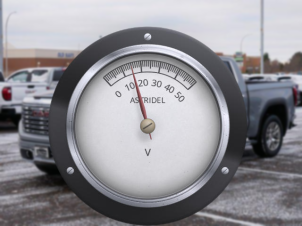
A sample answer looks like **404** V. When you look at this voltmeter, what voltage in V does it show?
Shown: **15** V
